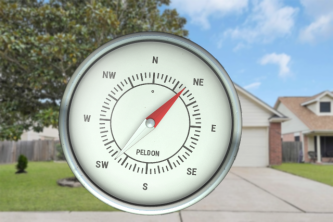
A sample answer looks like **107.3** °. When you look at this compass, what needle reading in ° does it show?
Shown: **40** °
